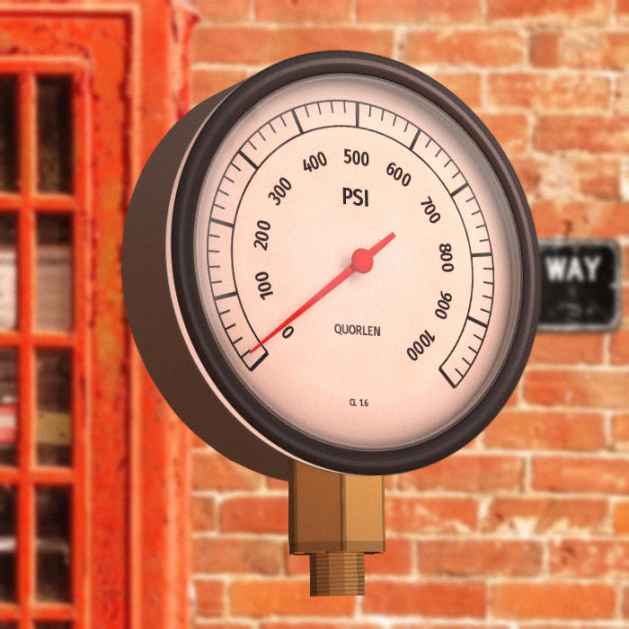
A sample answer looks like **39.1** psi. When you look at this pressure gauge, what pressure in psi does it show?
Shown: **20** psi
